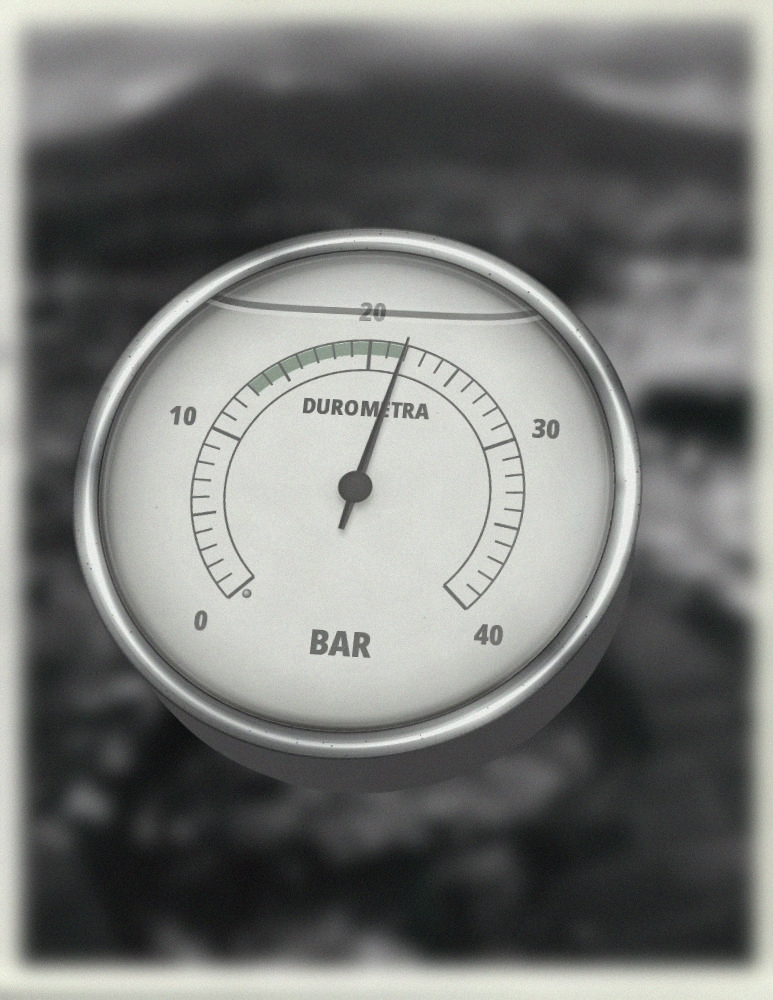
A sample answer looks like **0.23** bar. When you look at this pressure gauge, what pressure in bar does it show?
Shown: **22** bar
